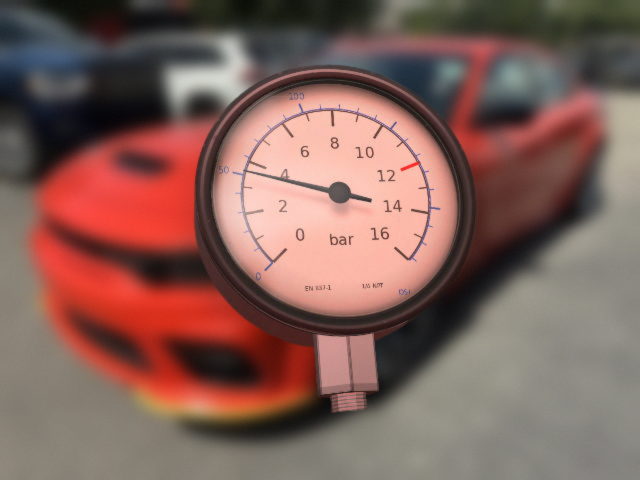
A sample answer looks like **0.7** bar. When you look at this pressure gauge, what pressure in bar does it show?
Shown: **3.5** bar
